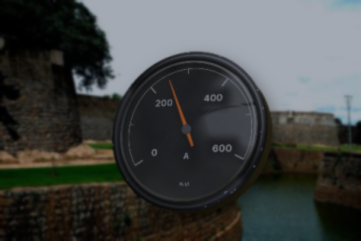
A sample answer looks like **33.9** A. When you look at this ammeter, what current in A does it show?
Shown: **250** A
